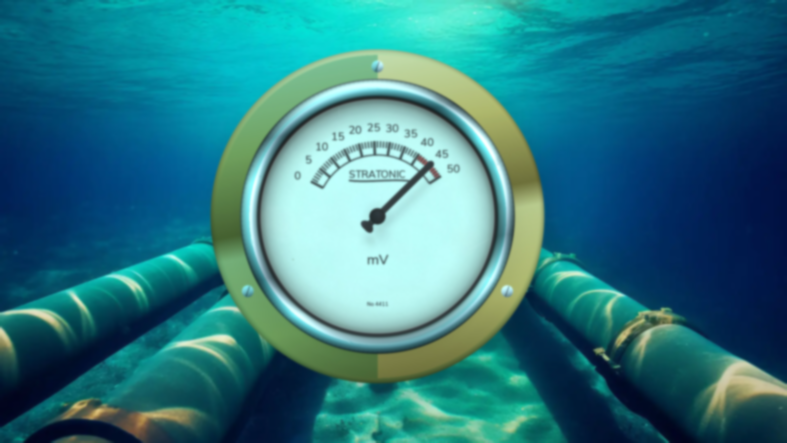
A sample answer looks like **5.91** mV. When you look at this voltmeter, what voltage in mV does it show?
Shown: **45** mV
